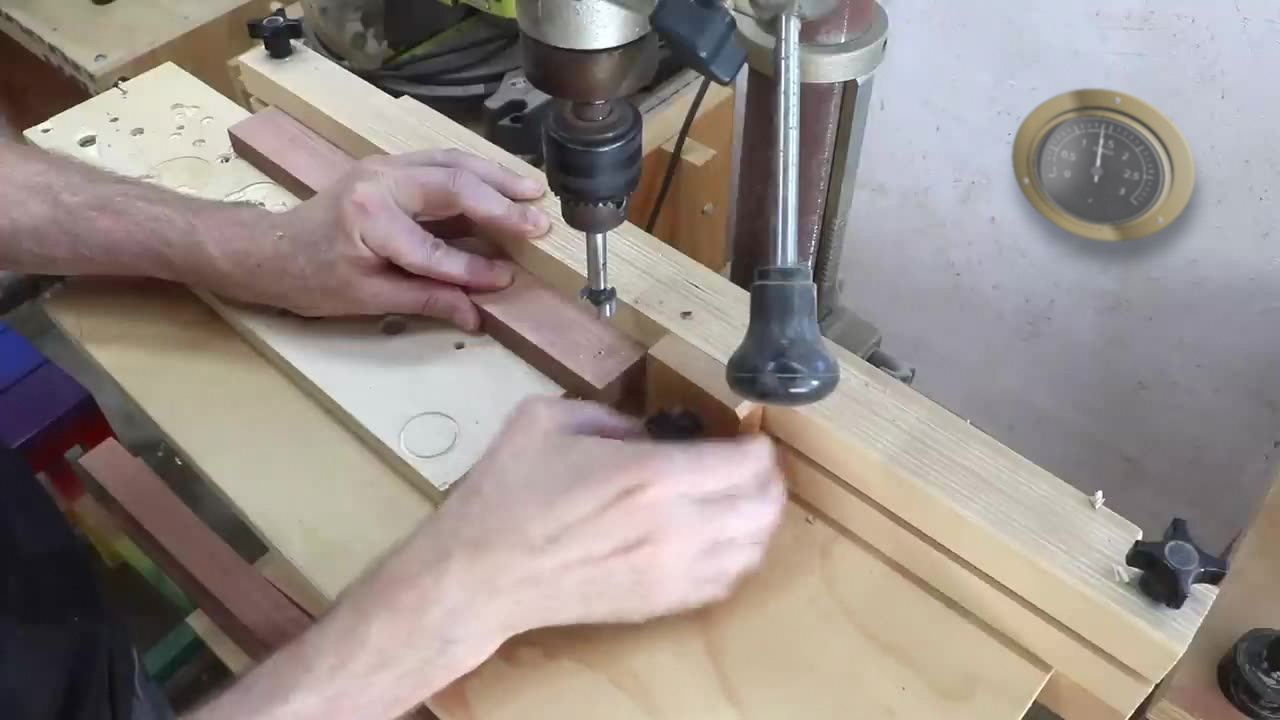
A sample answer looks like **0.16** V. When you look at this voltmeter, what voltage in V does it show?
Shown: **1.4** V
